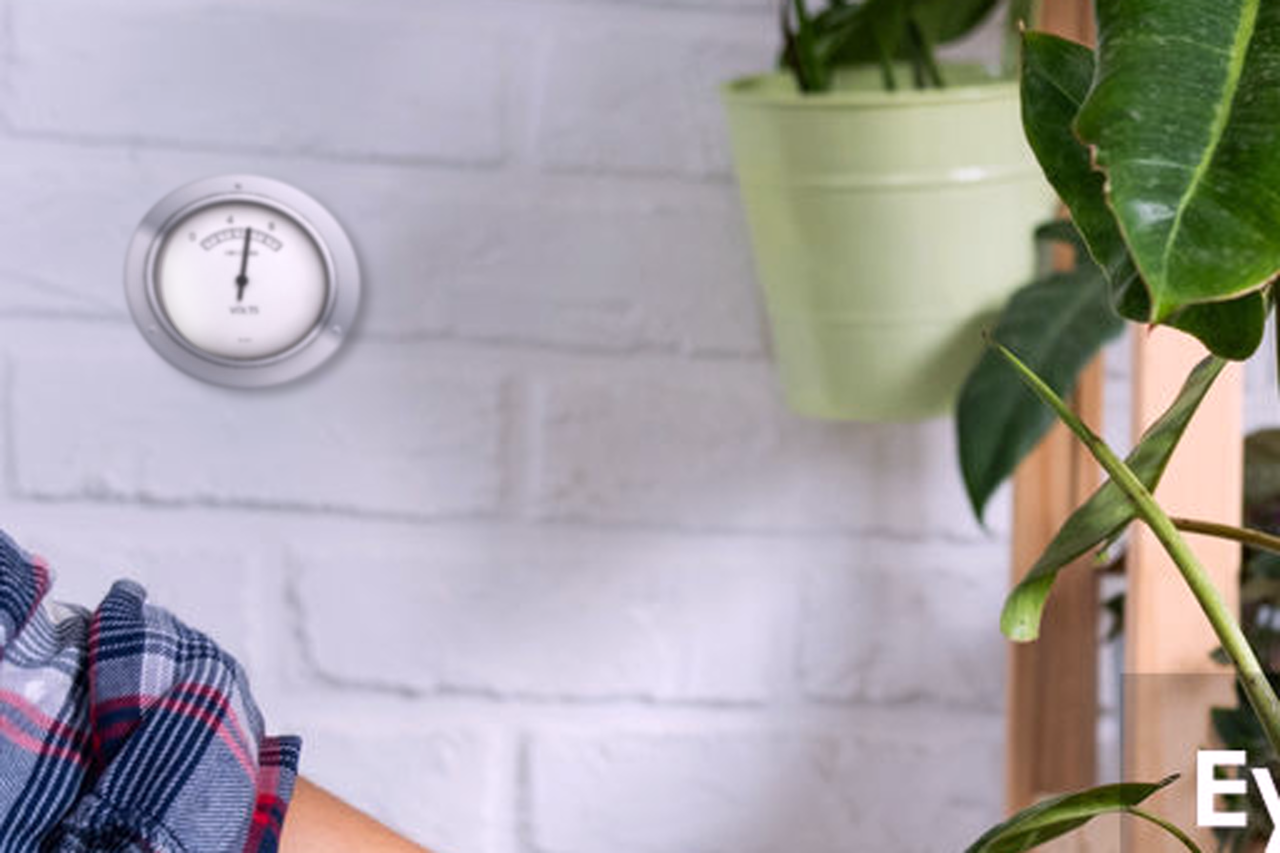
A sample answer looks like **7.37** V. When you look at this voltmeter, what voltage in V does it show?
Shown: **6** V
